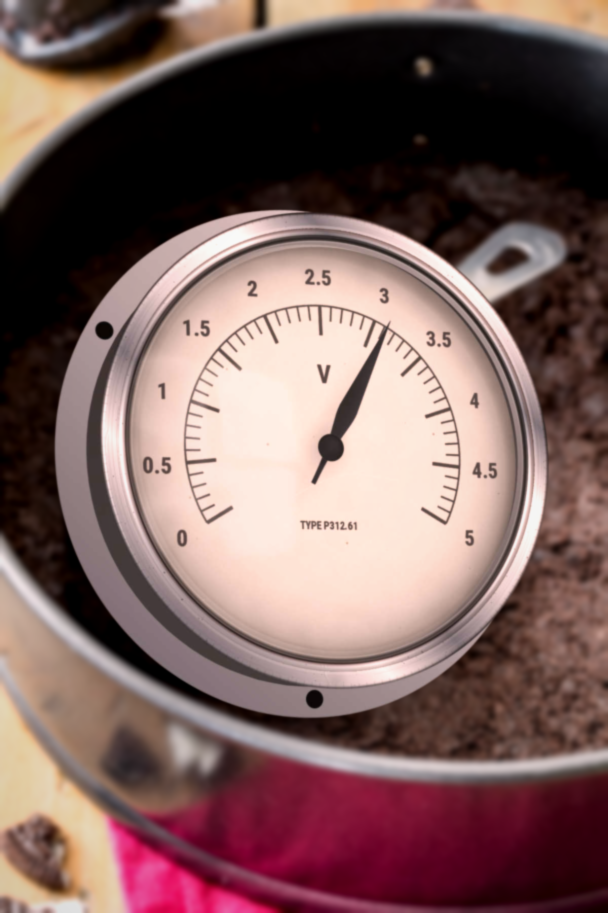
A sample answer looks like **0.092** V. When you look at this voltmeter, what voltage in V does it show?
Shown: **3.1** V
